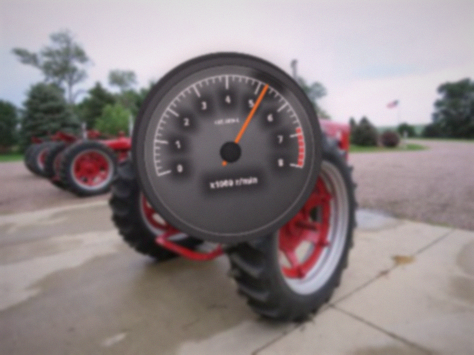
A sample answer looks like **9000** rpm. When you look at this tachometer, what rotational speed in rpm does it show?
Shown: **5200** rpm
